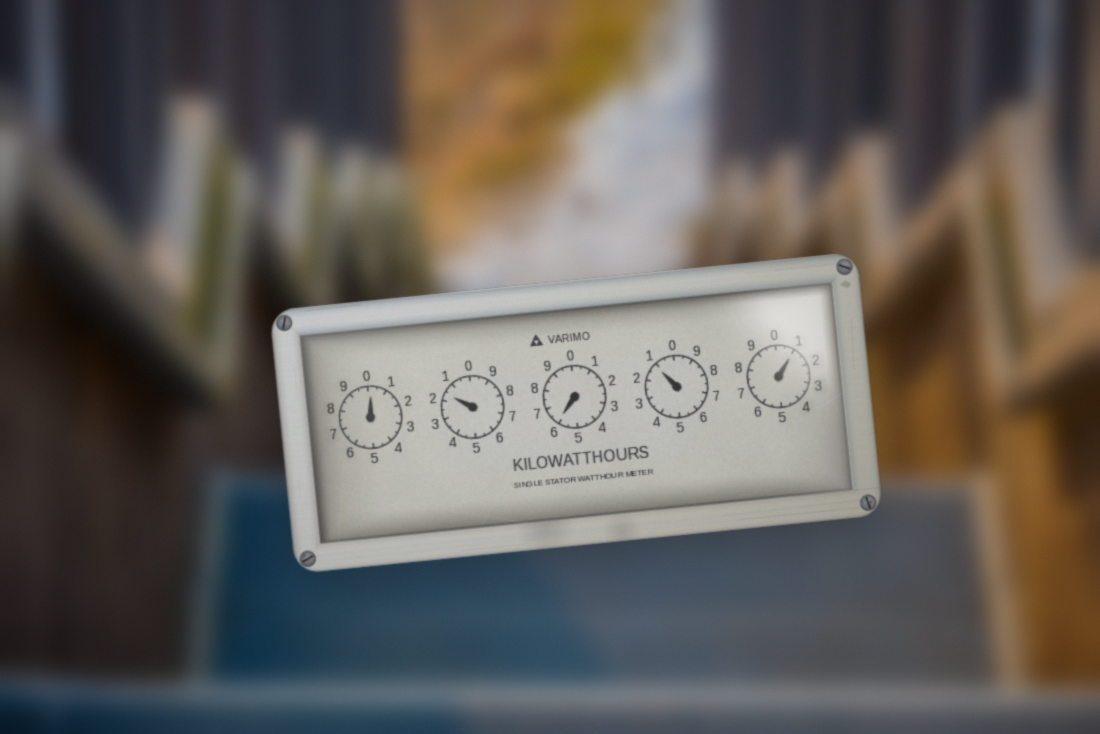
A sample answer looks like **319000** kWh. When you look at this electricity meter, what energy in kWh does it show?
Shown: **1611** kWh
